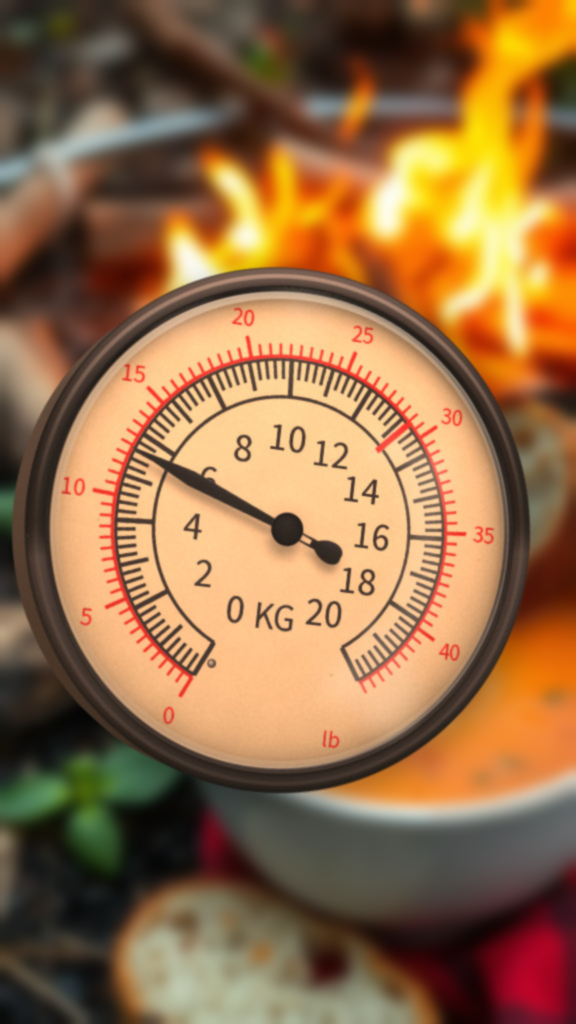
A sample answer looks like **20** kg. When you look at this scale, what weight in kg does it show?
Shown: **5.6** kg
